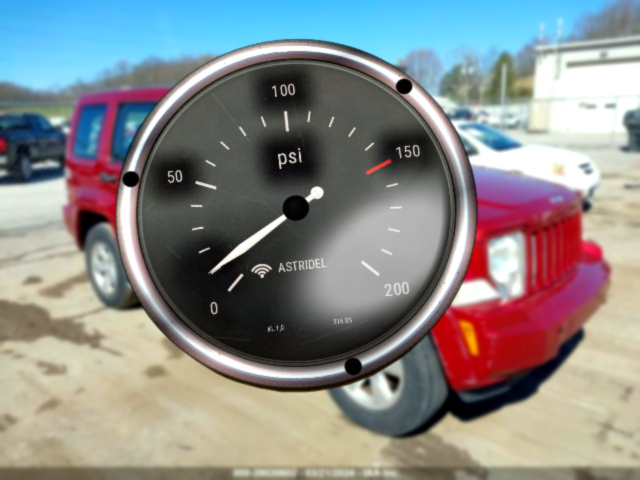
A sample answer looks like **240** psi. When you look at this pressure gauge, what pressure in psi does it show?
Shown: **10** psi
